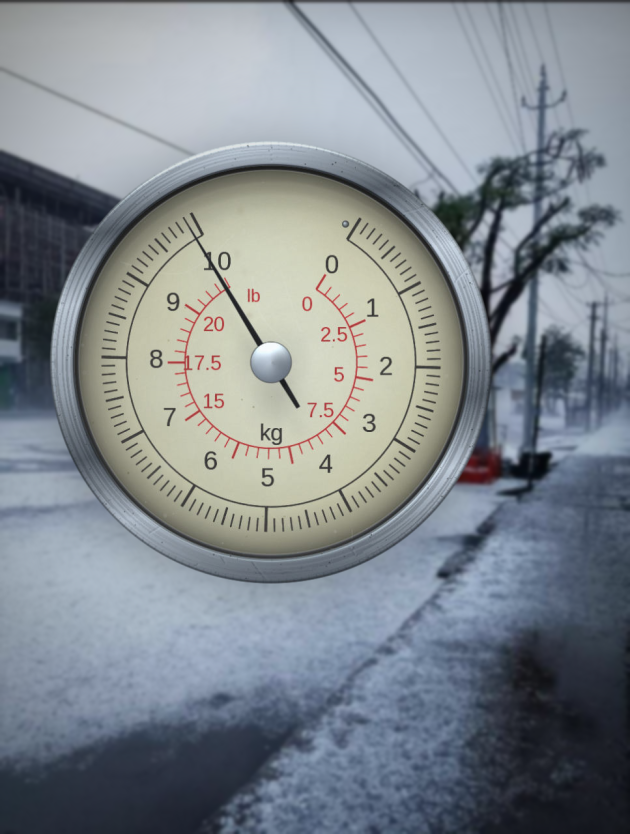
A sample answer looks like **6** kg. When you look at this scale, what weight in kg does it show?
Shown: **9.9** kg
